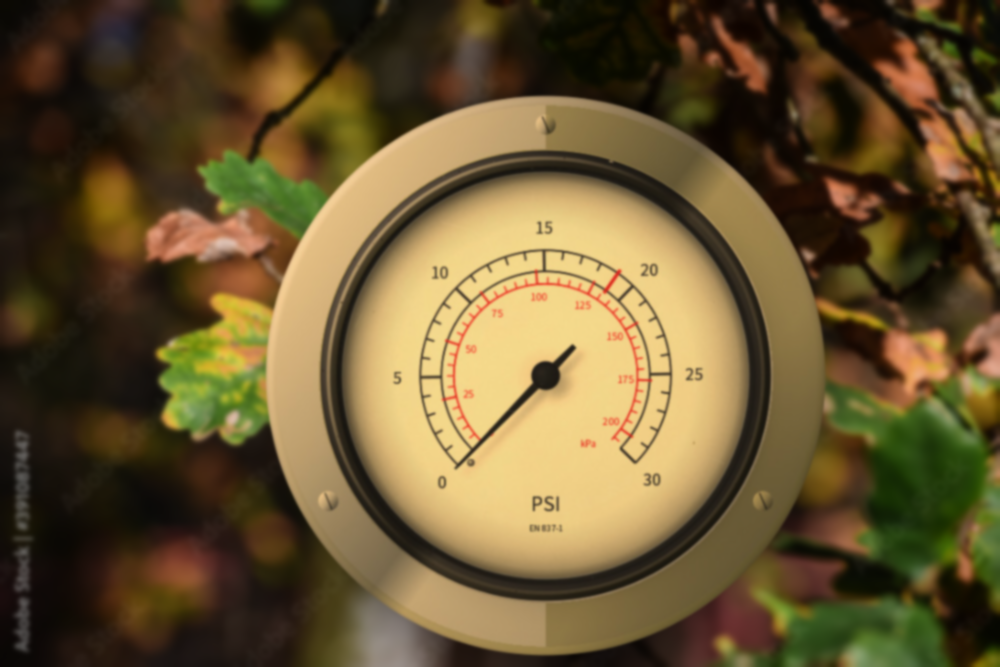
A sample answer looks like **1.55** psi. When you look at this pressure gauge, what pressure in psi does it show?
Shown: **0** psi
